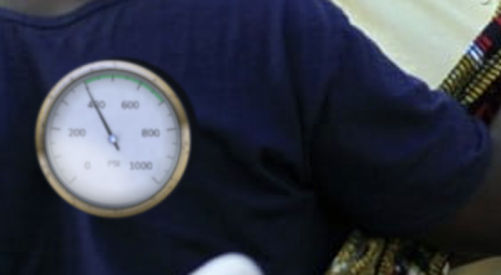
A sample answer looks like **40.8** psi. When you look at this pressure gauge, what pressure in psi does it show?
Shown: **400** psi
